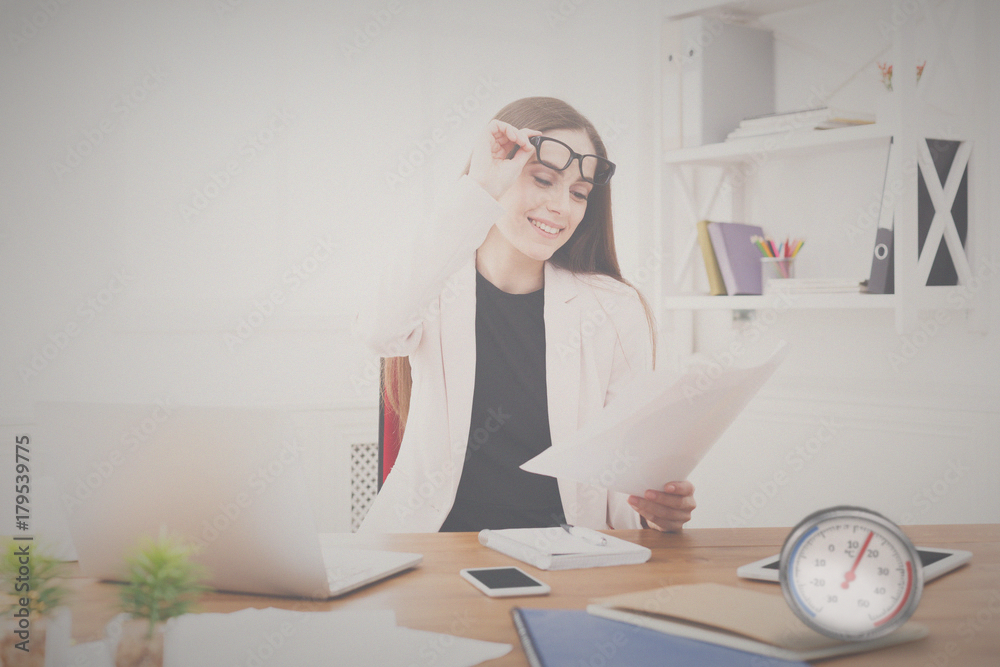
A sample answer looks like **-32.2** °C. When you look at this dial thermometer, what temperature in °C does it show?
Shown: **15** °C
